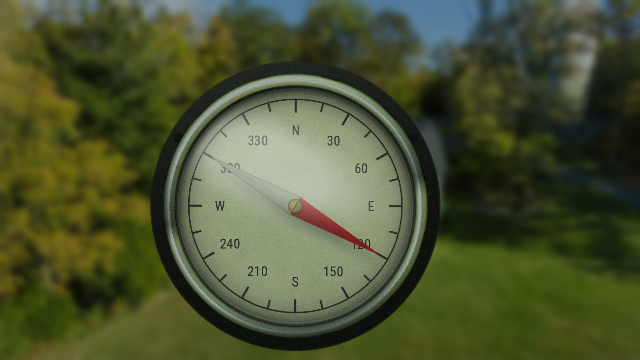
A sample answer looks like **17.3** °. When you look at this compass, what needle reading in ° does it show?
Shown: **120** °
